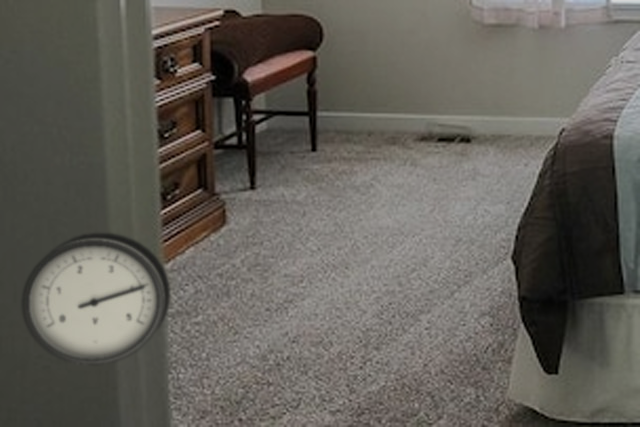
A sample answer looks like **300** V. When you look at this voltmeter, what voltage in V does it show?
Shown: **4** V
